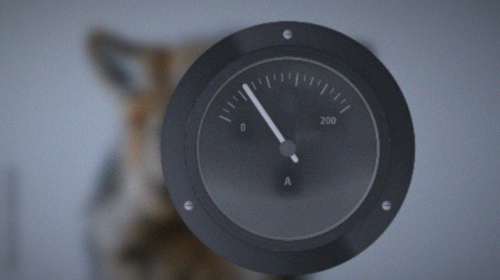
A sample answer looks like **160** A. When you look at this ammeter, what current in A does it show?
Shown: **50** A
